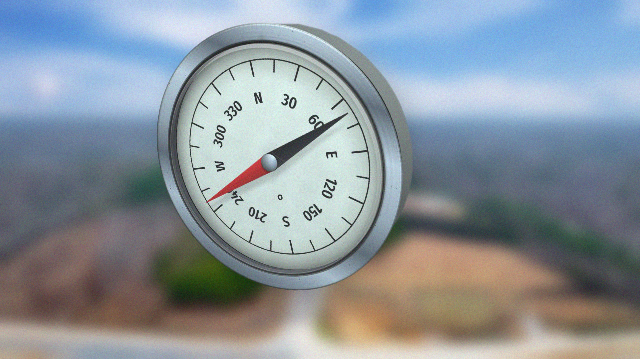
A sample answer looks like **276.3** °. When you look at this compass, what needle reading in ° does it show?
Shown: **247.5** °
